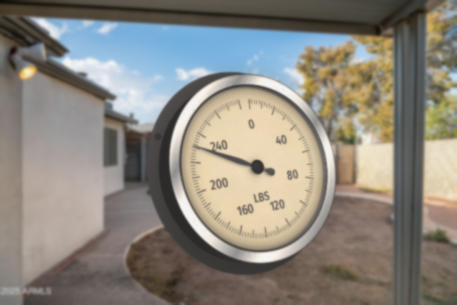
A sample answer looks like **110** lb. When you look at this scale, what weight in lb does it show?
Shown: **230** lb
